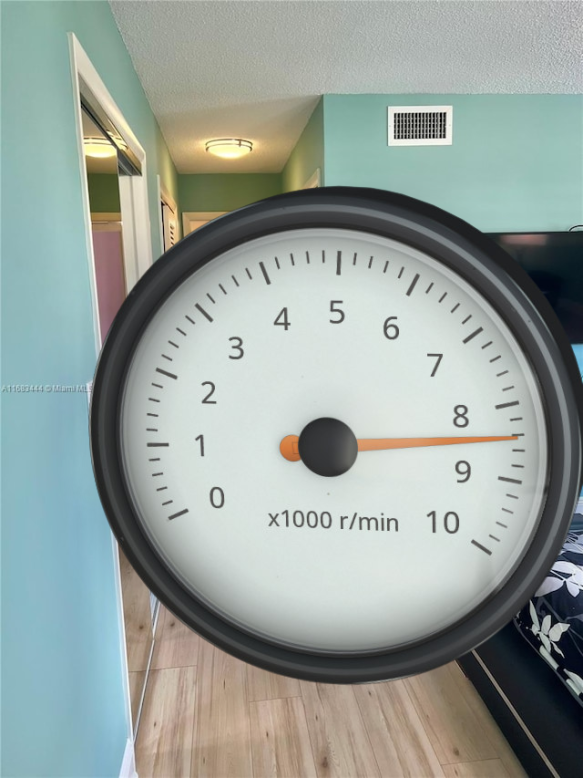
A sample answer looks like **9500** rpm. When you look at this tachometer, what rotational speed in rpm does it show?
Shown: **8400** rpm
